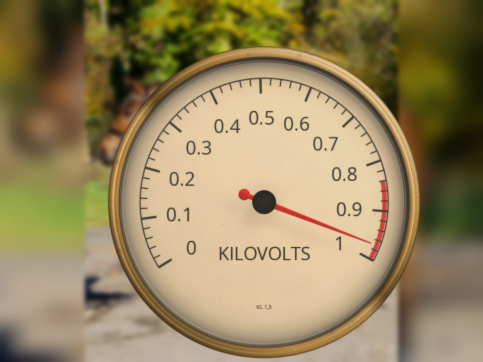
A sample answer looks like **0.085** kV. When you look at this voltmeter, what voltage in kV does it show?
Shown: **0.97** kV
